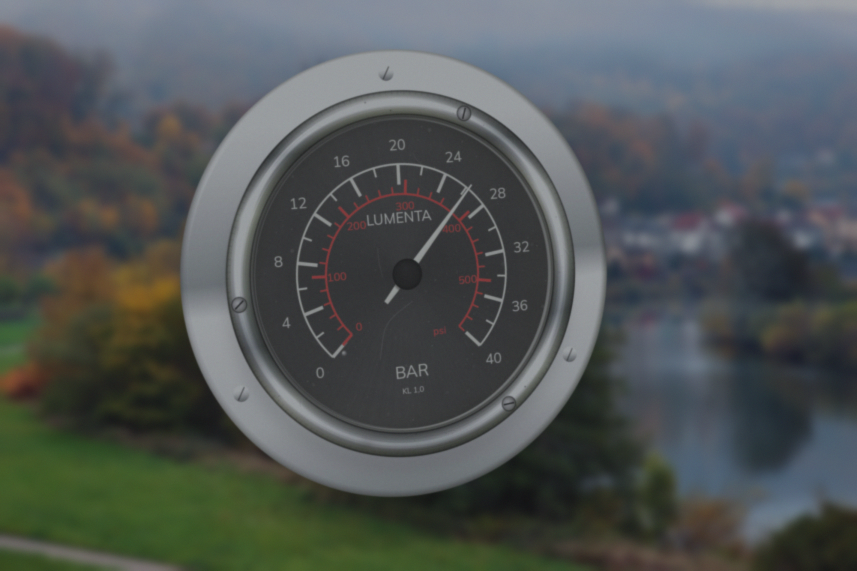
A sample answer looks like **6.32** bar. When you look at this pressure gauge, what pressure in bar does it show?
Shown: **26** bar
